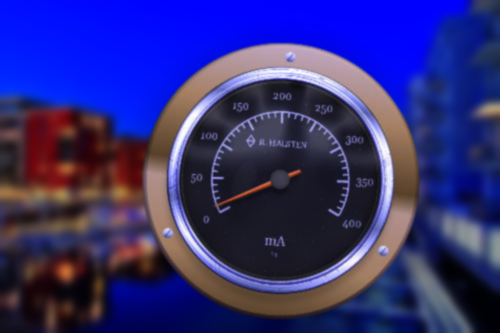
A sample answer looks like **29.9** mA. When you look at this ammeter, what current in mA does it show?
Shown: **10** mA
